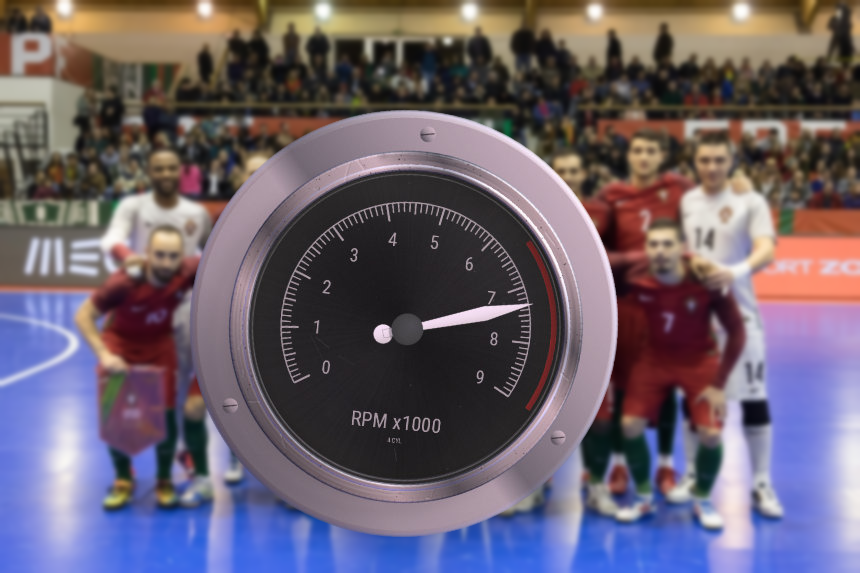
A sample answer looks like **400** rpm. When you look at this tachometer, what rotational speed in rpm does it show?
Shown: **7300** rpm
